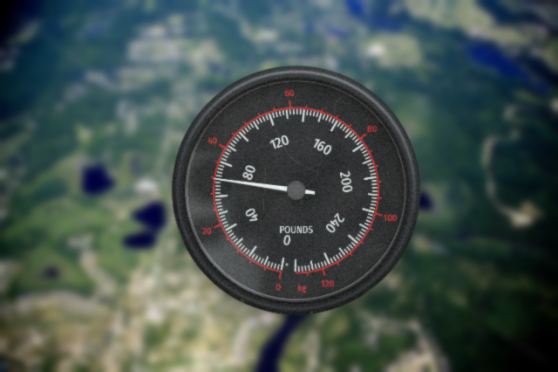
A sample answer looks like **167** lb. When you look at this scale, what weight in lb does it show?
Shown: **70** lb
